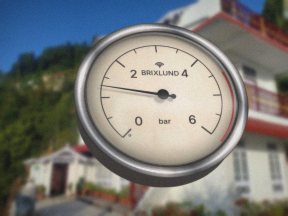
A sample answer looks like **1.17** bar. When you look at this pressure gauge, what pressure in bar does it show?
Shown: **1.25** bar
